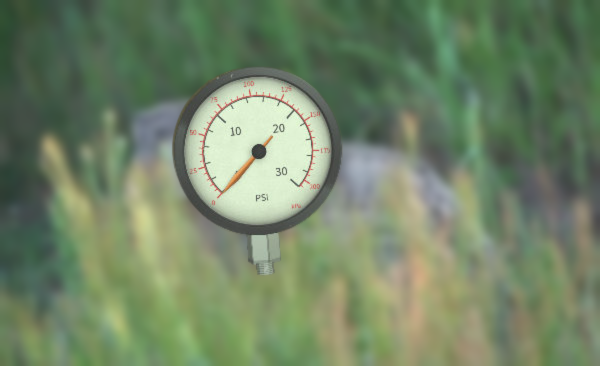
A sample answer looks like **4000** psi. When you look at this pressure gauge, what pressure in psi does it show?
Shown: **0** psi
